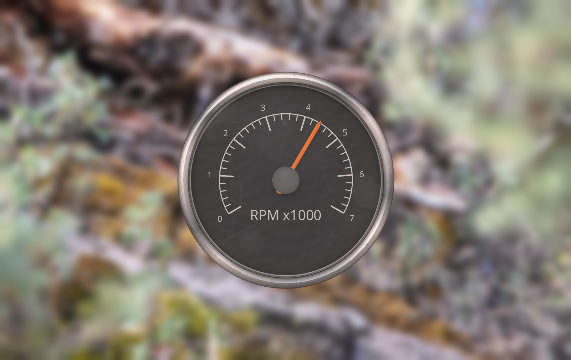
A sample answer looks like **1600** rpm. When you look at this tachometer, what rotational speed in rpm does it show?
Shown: **4400** rpm
